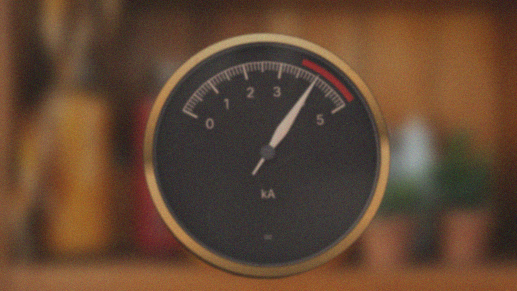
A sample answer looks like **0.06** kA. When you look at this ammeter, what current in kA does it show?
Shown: **4** kA
